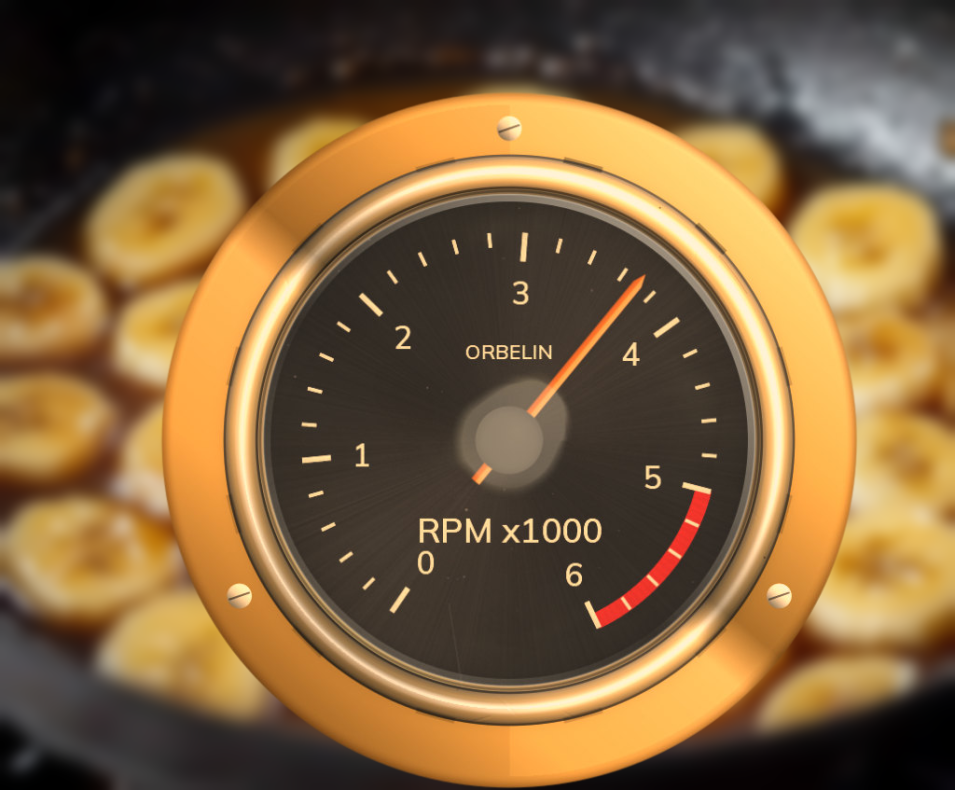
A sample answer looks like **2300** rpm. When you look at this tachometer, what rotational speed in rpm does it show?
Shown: **3700** rpm
